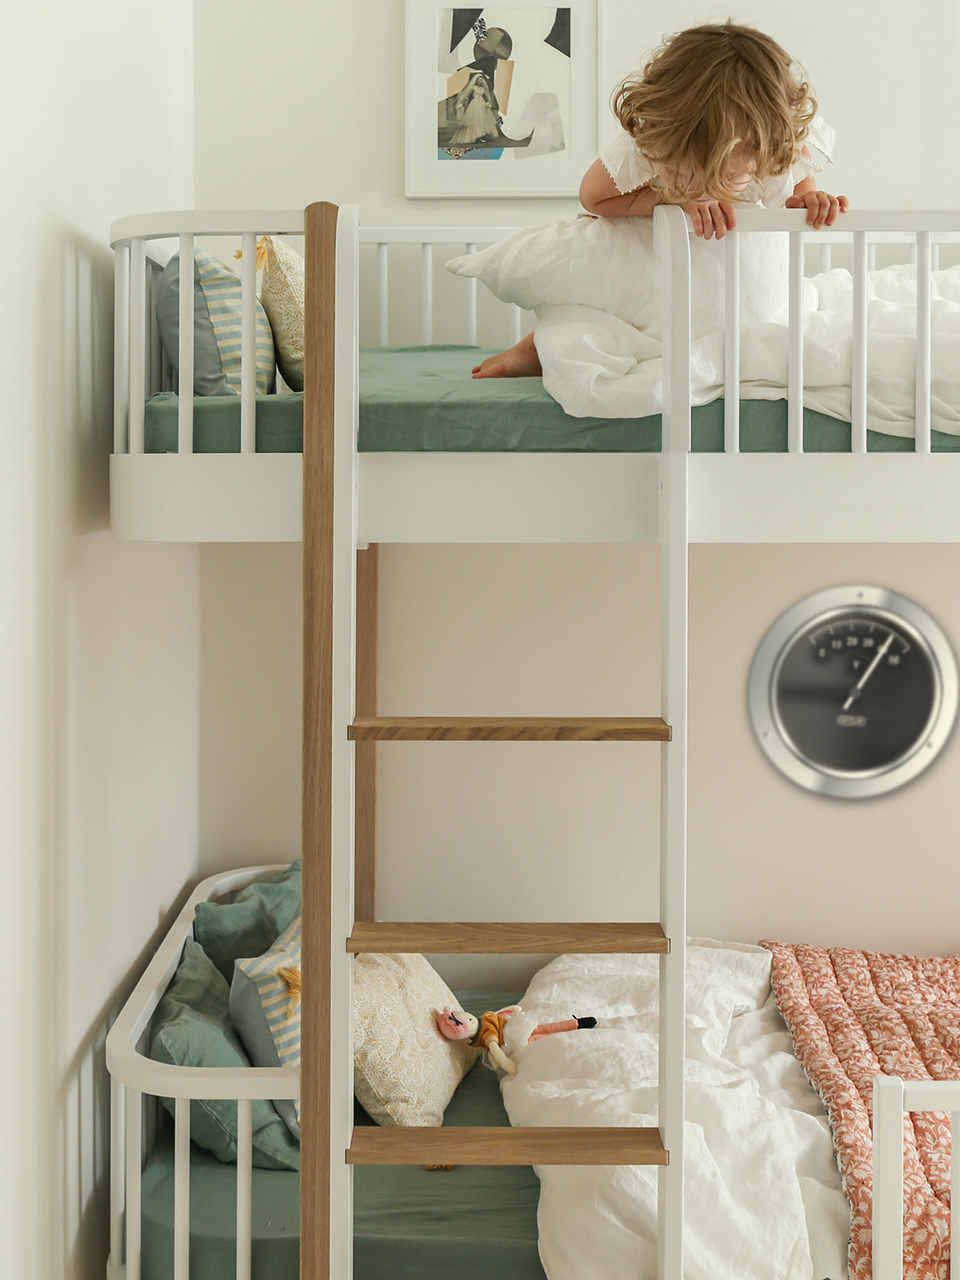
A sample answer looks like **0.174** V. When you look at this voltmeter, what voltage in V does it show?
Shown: **40** V
